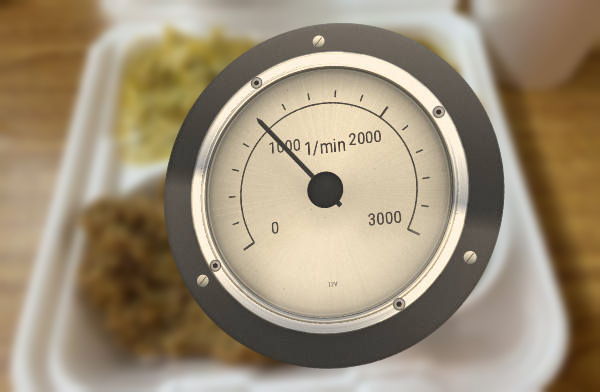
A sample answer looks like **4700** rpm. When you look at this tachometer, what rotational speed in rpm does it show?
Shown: **1000** rpm
